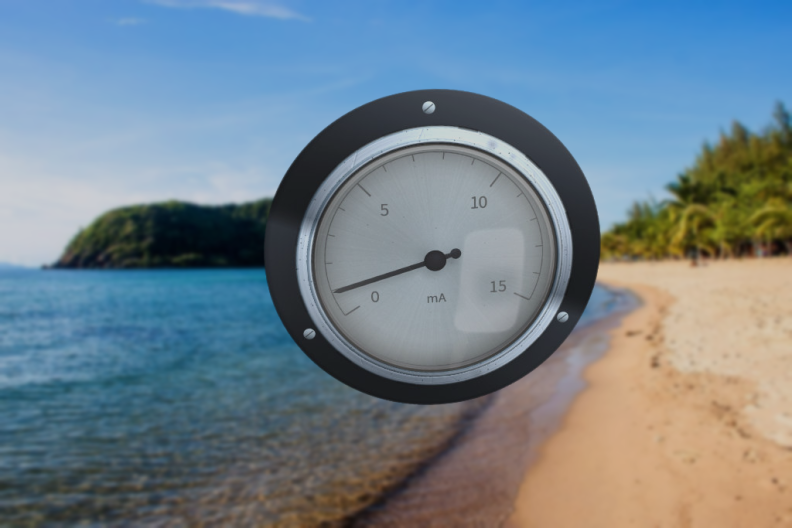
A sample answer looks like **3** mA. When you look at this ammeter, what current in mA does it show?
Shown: **1** mA
